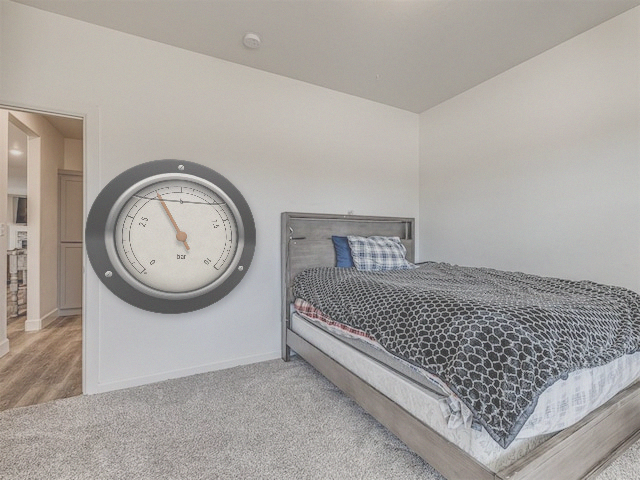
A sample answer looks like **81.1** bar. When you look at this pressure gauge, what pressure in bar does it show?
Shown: **4** bar
